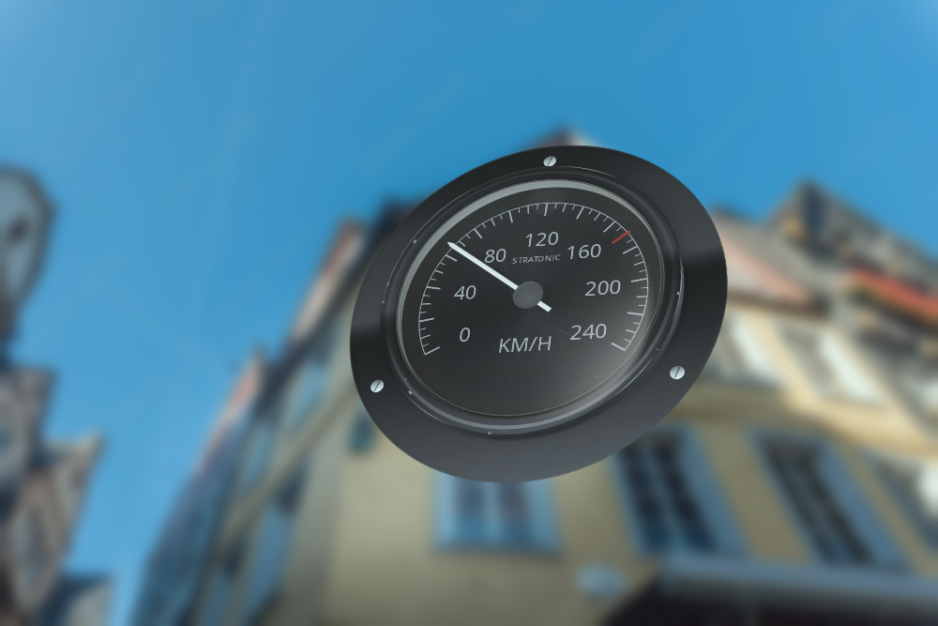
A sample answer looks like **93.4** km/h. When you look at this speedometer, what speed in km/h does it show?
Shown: **65** km/h
